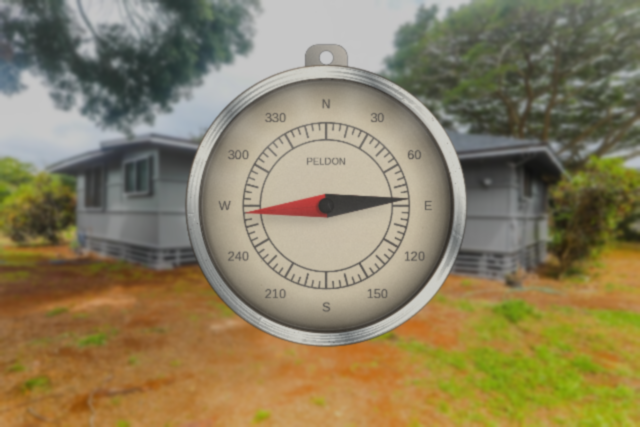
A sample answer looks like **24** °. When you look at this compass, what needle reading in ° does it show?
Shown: **265** °
